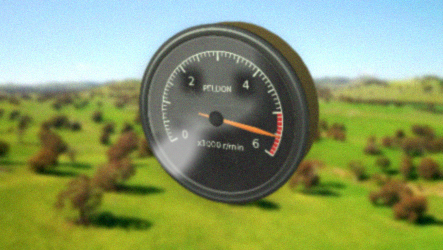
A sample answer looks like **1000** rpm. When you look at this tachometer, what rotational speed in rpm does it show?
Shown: **5500** rpm
